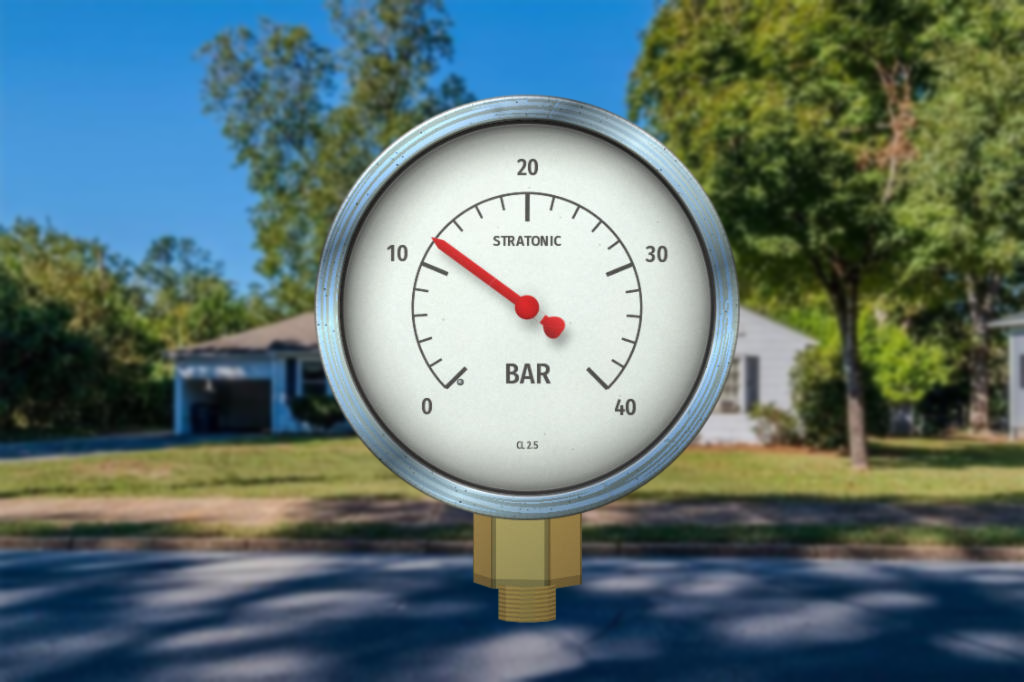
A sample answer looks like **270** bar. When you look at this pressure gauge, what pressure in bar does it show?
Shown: **12** bar
